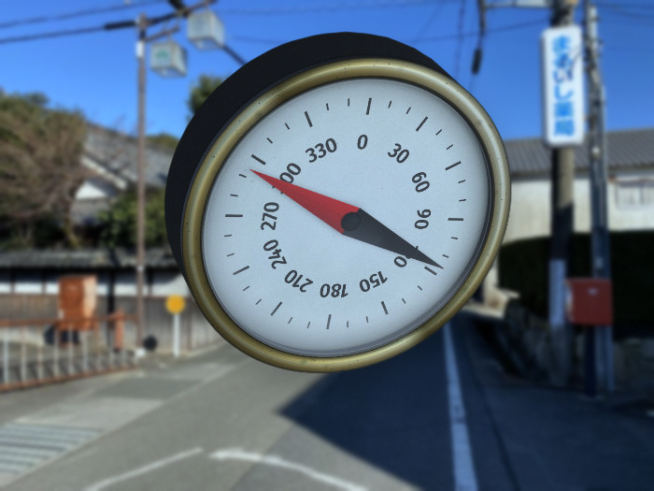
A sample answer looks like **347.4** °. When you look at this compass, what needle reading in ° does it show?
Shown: **295** °
